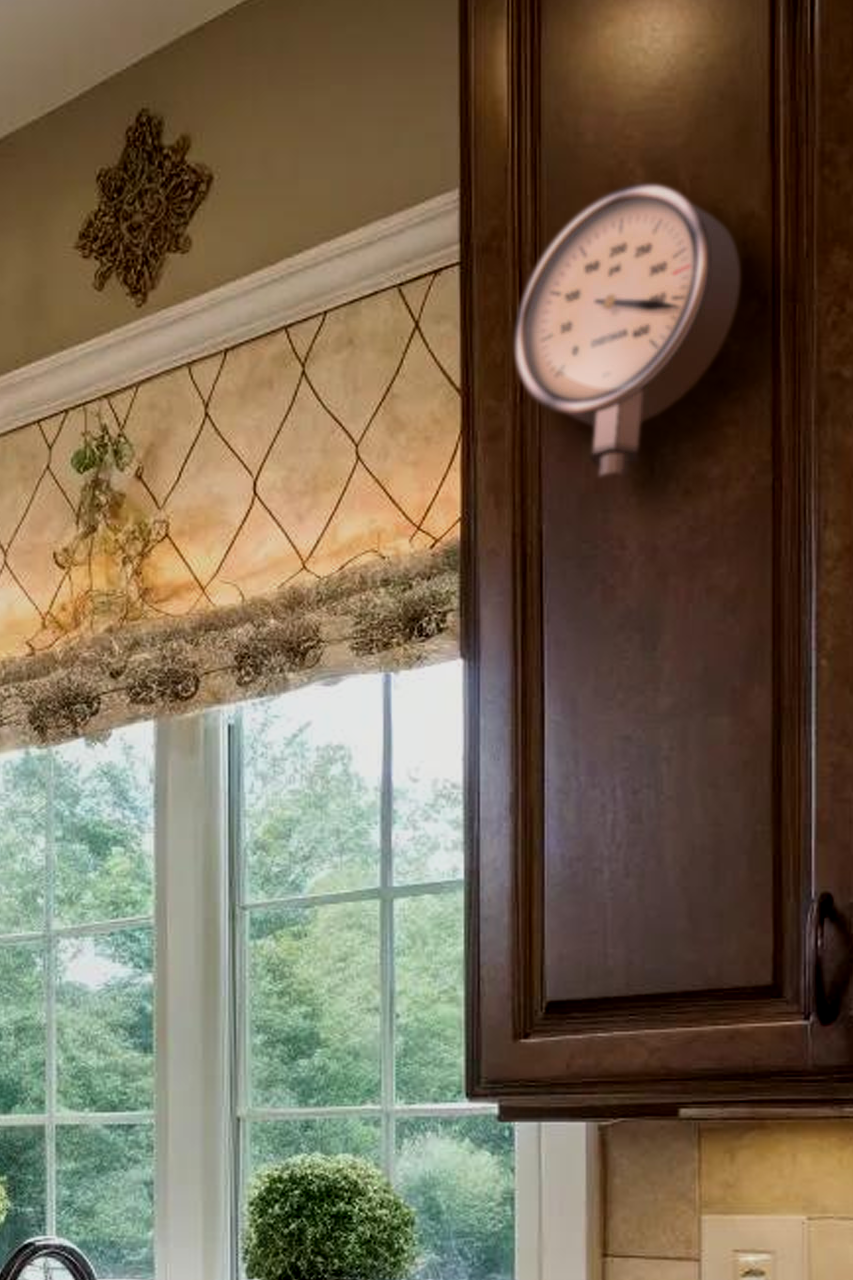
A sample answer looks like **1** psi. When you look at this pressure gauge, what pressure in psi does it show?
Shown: **360** psi
